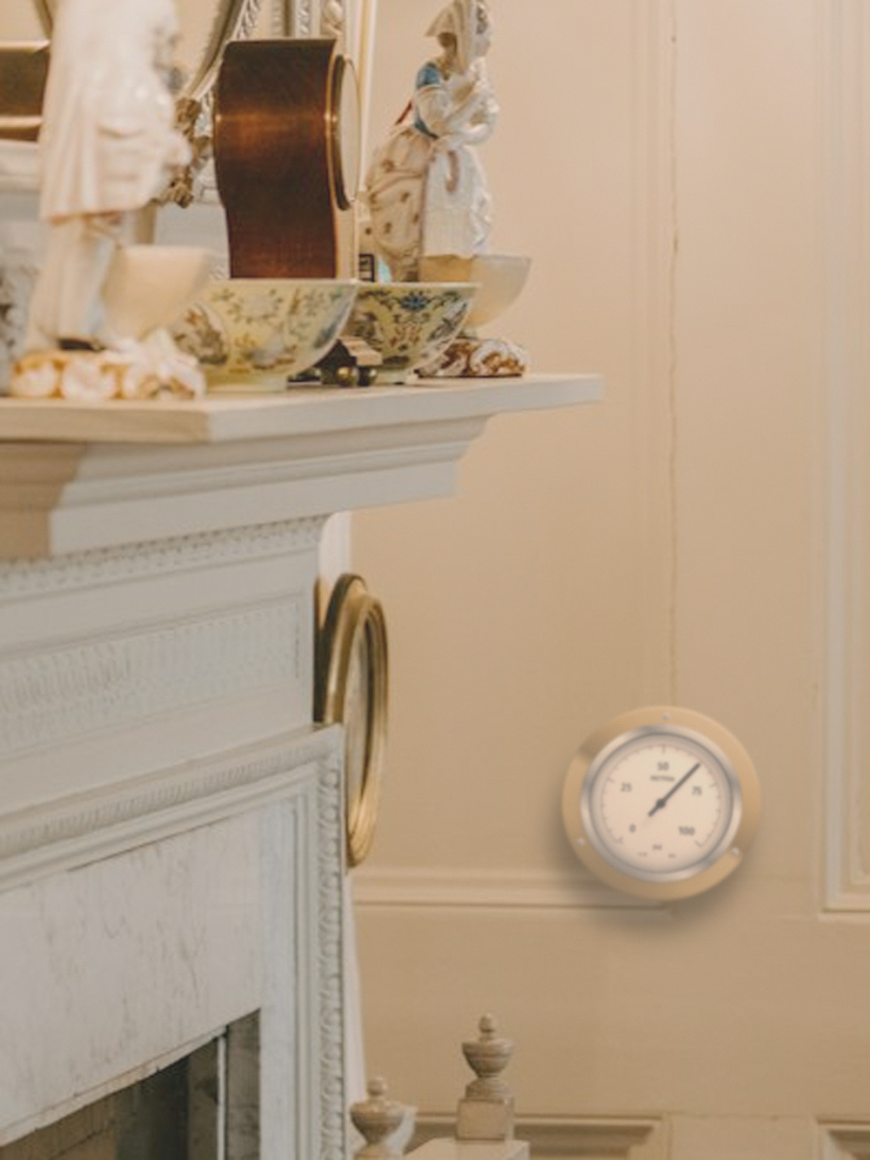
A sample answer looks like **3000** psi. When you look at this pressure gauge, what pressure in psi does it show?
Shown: **65** psi
